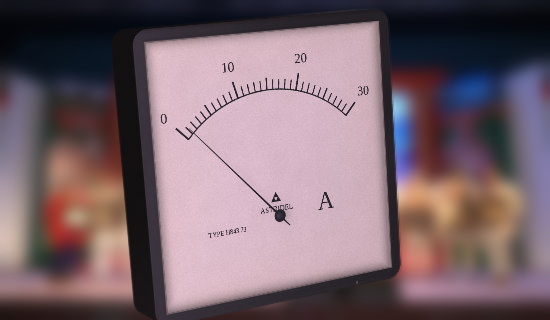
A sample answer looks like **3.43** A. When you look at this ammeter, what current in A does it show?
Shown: **1** A
